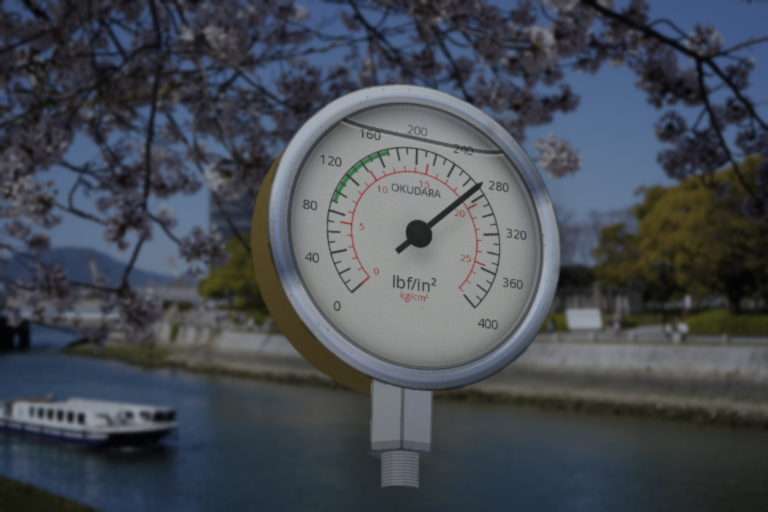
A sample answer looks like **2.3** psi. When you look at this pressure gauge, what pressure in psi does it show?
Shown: **270** psi
